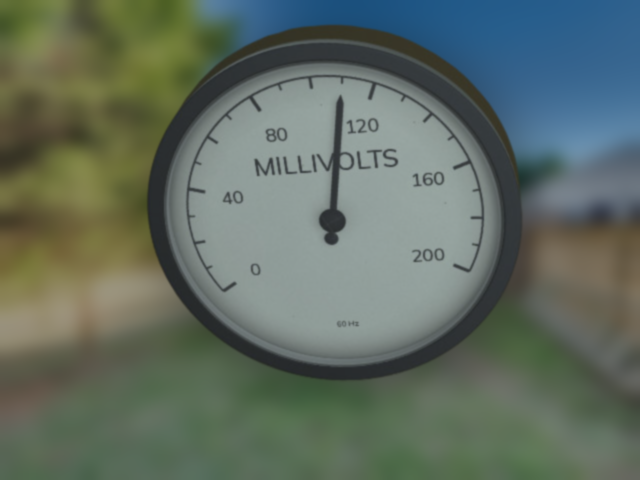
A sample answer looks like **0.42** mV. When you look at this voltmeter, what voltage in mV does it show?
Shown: **110** mV
